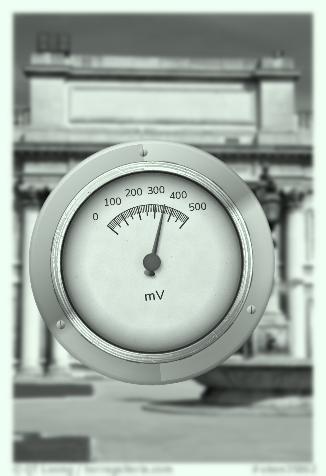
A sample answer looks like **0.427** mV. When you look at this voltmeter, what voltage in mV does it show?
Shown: **350** mV
